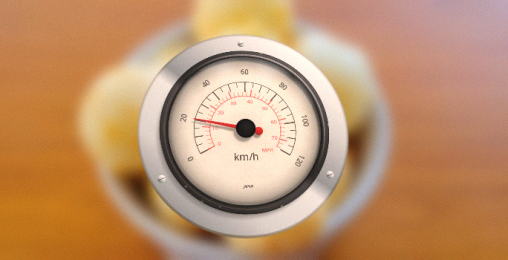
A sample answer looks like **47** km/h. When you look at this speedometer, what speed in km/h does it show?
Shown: **20** km/h
